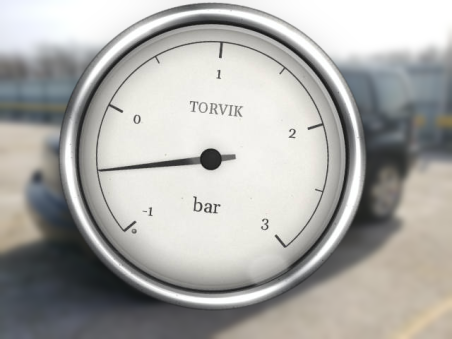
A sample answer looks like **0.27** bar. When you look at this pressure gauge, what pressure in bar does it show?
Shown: **-0.5** bar
